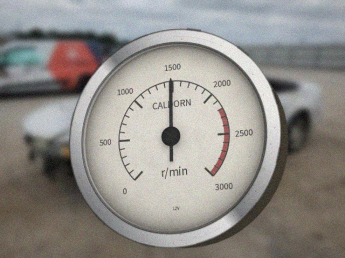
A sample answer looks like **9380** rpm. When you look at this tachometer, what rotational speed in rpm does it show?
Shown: **1500** rpm
